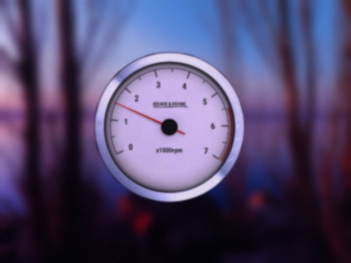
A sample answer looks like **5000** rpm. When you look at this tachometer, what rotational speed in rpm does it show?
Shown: **1500** rpm
